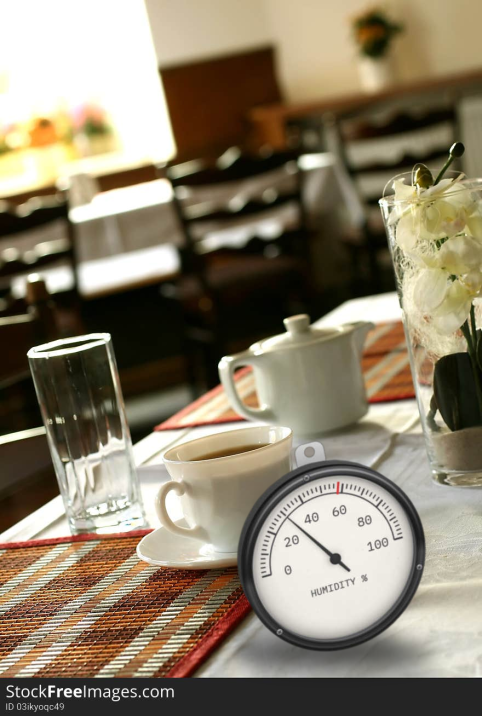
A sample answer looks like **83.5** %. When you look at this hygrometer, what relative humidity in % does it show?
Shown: **30** %
